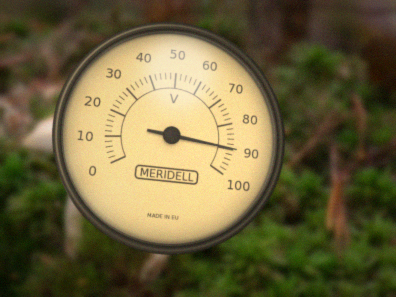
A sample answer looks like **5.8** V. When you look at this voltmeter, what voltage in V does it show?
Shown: **90** V
